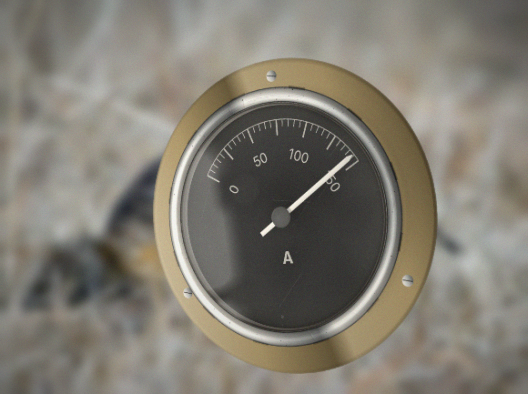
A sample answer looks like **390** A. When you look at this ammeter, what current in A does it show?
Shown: **145** A
